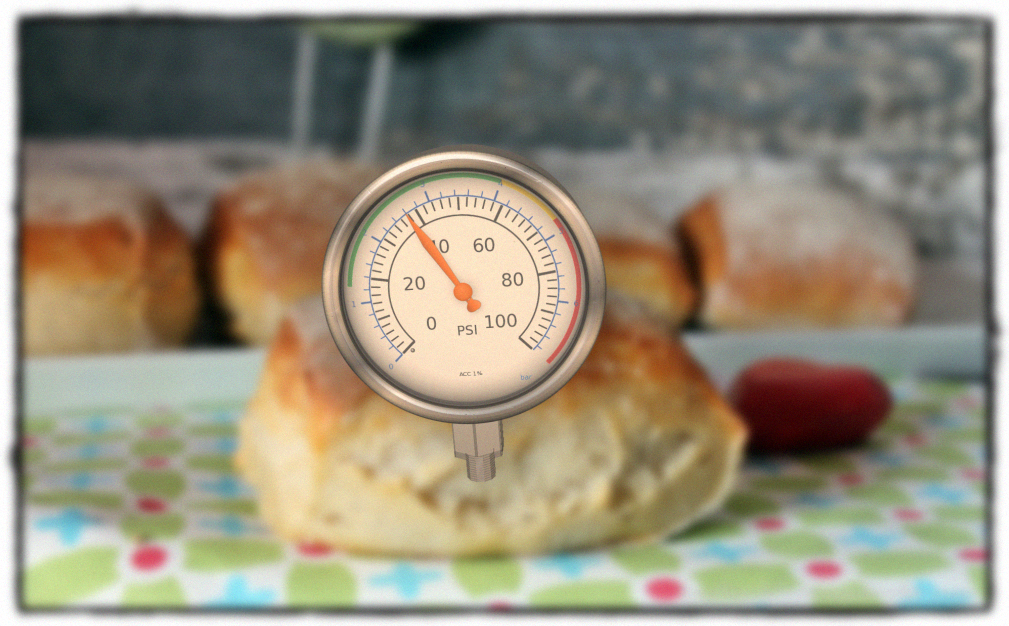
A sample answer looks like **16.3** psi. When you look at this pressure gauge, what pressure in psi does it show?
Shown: **38** psi
